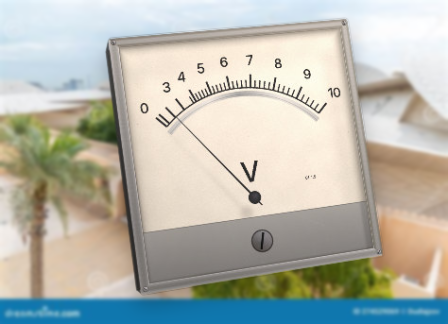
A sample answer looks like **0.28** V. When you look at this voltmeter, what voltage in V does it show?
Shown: **2** V
